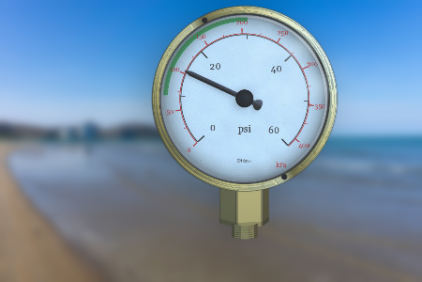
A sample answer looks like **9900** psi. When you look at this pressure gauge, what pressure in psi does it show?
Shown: **15** psi
